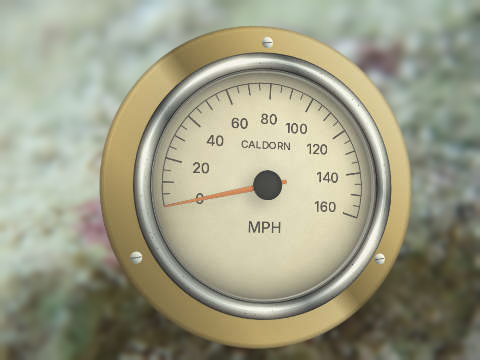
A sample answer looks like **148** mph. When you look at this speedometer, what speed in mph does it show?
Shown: **0** mph
